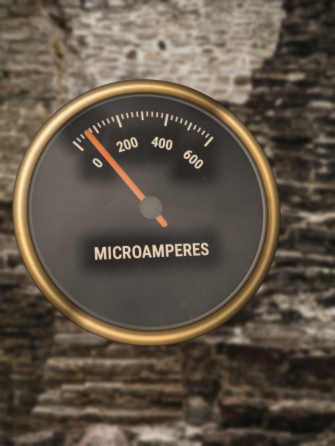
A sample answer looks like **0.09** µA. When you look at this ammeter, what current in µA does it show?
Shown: **60** µA
